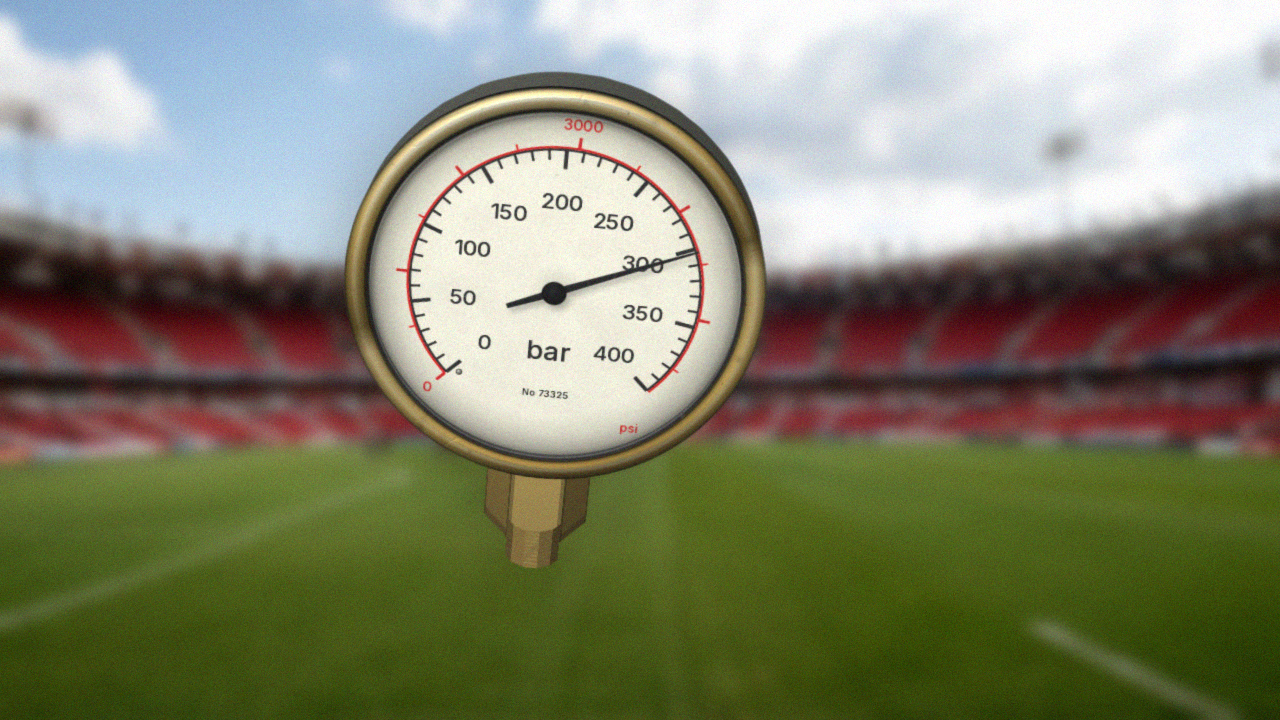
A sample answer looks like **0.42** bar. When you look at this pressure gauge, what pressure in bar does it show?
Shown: **300** bar
